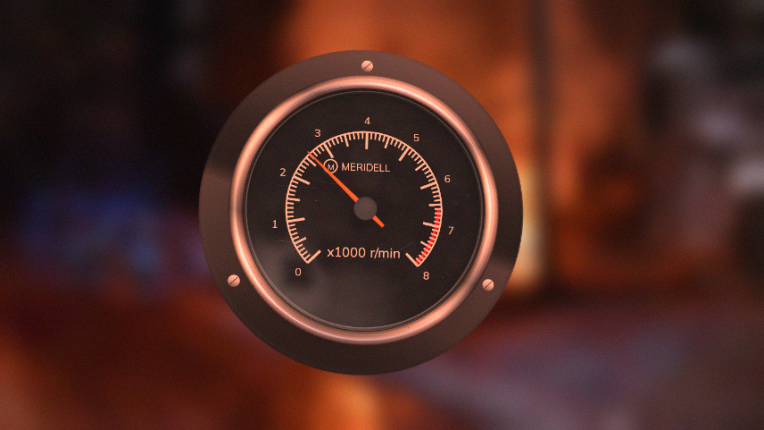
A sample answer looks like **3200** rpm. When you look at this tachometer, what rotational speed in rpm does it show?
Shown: **2600** rpm
